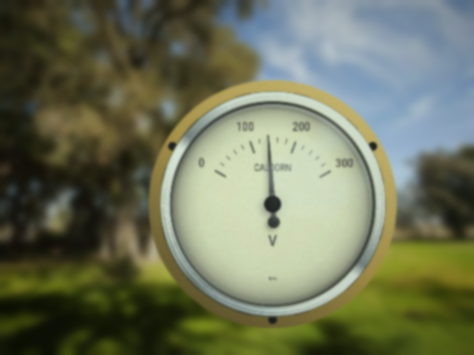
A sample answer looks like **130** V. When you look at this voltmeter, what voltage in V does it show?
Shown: **140** V
